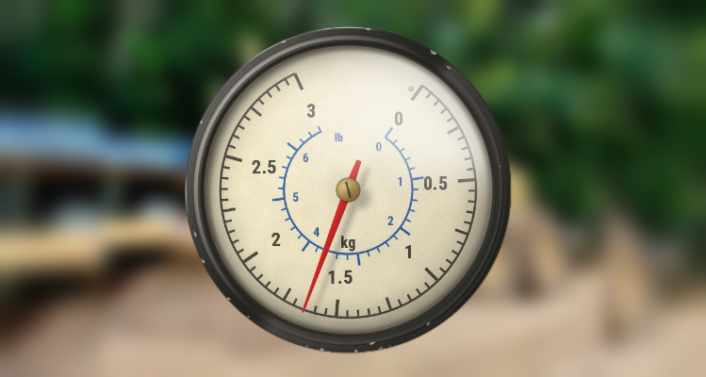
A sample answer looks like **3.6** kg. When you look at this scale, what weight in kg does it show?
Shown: **1.65** kg
